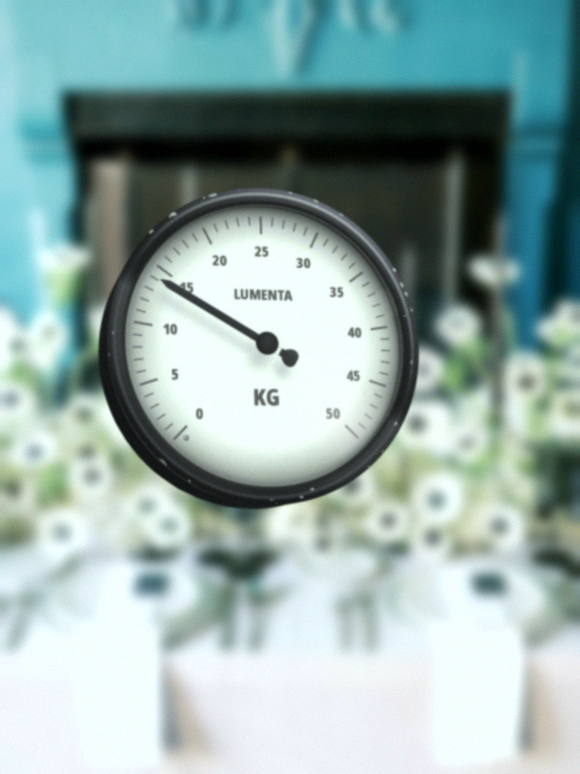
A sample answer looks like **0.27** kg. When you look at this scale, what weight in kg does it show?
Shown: **14** kg
